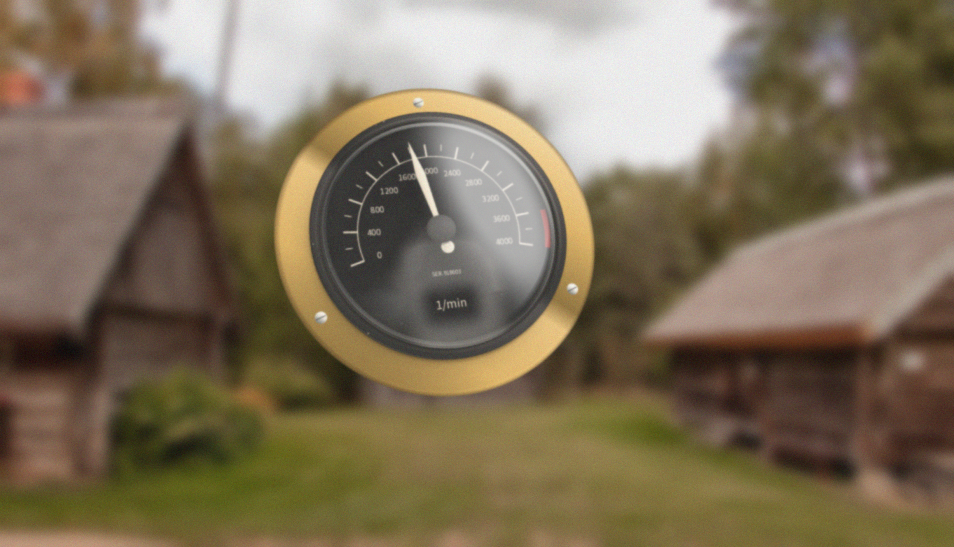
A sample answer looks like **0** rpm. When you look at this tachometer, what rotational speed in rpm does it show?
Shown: **1800** rpm
